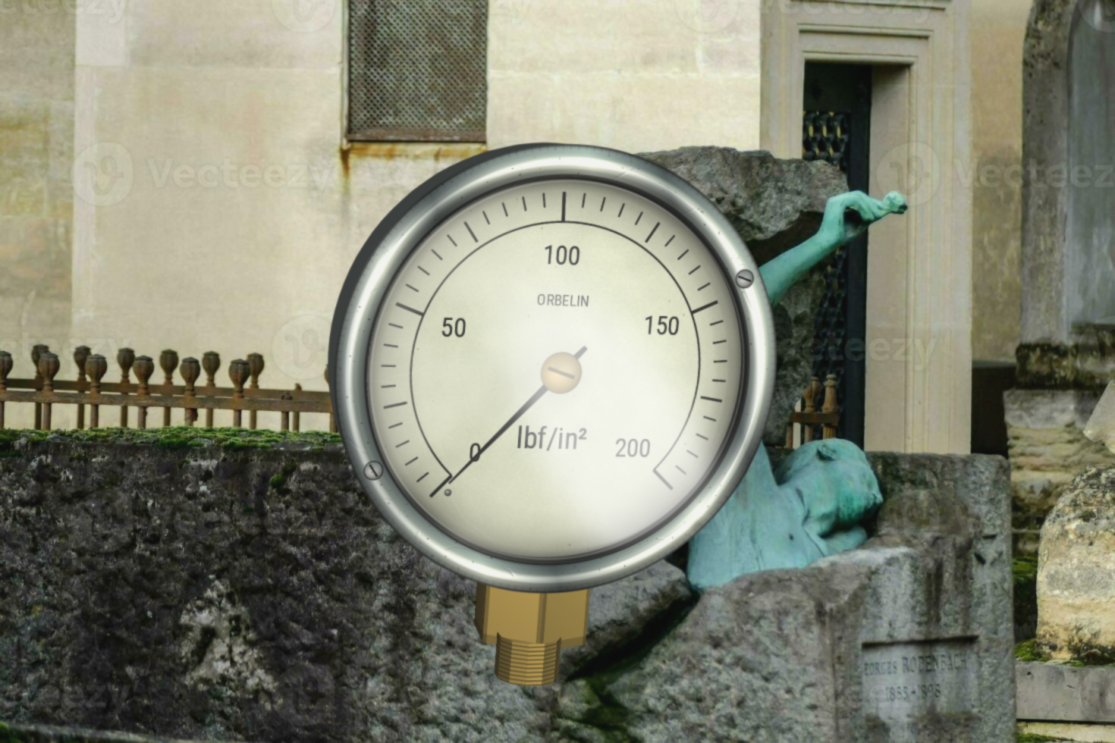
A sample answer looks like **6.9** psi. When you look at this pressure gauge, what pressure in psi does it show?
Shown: **0** psi
